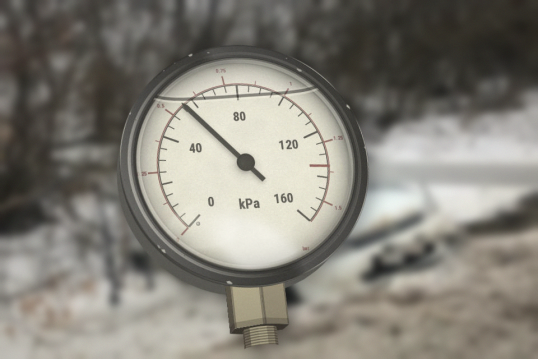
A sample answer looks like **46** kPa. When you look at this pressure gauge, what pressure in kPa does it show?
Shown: **55** kPa
